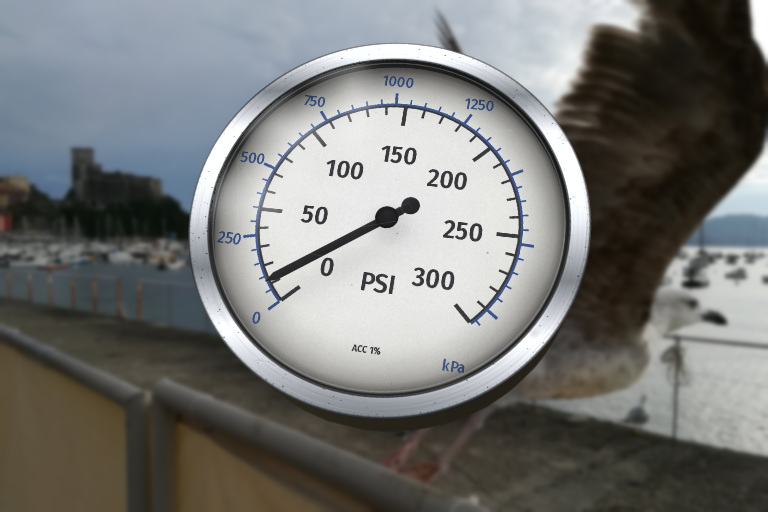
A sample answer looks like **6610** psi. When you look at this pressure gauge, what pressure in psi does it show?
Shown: **10** psi
